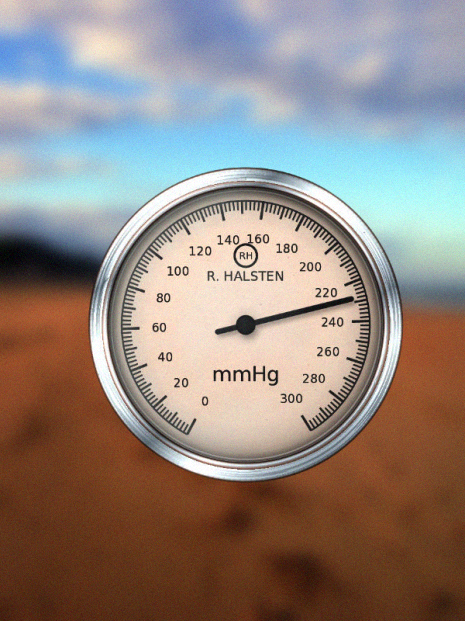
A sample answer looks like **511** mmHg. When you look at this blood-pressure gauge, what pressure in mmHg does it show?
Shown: **228** mmHg
